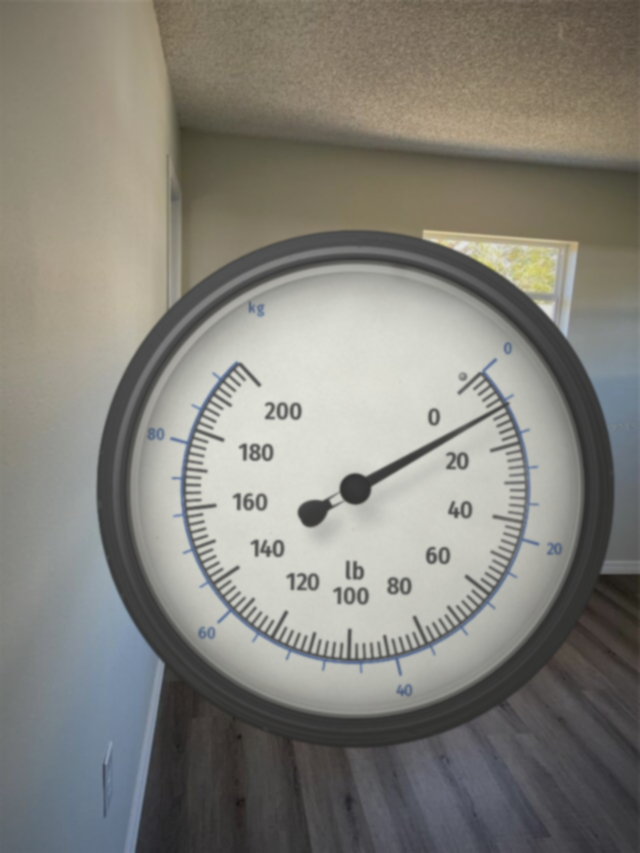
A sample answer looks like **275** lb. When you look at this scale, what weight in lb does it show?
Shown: **10** lb
